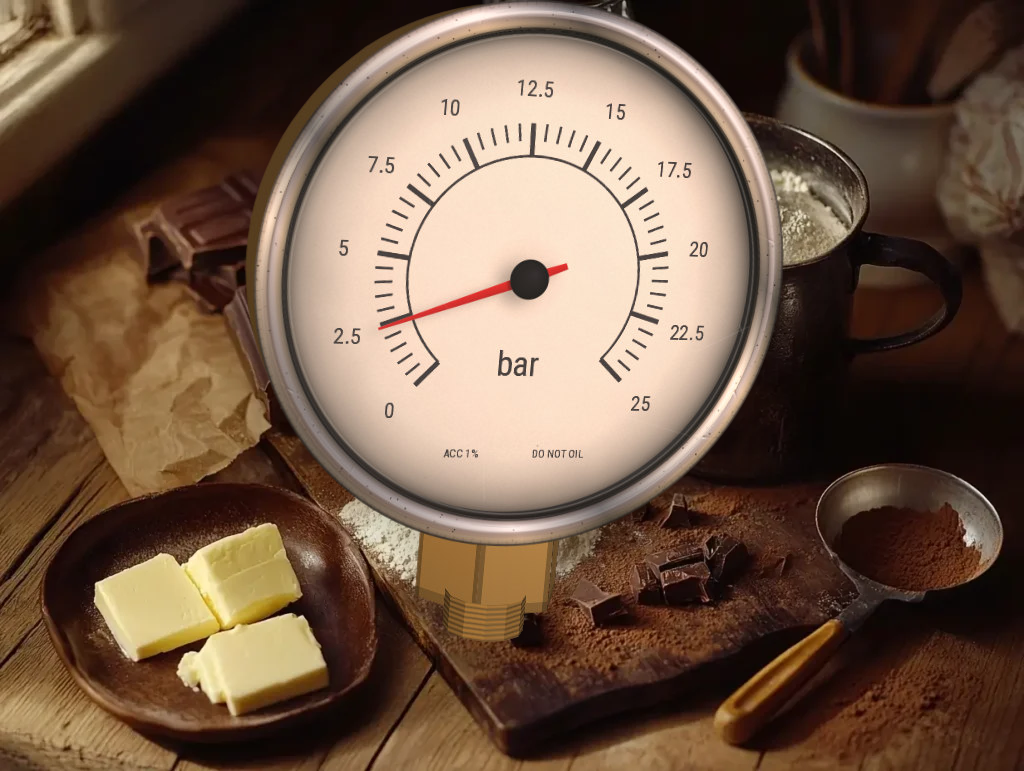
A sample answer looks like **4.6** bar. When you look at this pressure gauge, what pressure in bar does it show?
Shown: **2.5** bar
